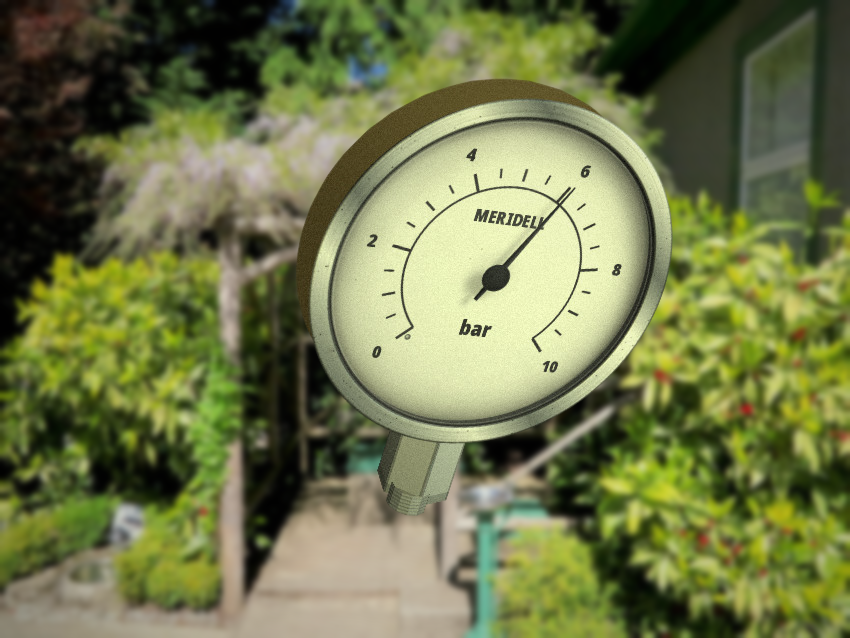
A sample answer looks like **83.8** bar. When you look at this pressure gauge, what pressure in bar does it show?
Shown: **6** bar
